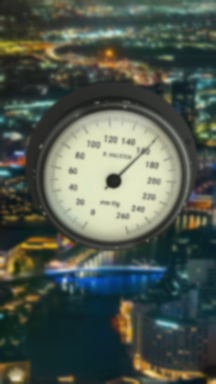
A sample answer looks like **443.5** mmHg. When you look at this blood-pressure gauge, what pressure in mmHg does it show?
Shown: **160** mmHg
